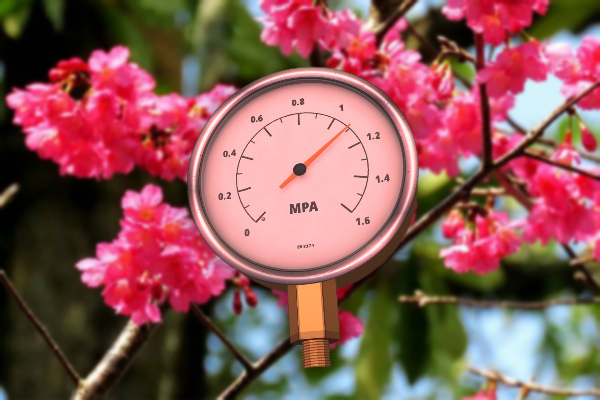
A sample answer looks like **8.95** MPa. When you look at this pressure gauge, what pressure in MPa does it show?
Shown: **1.1** MPa
